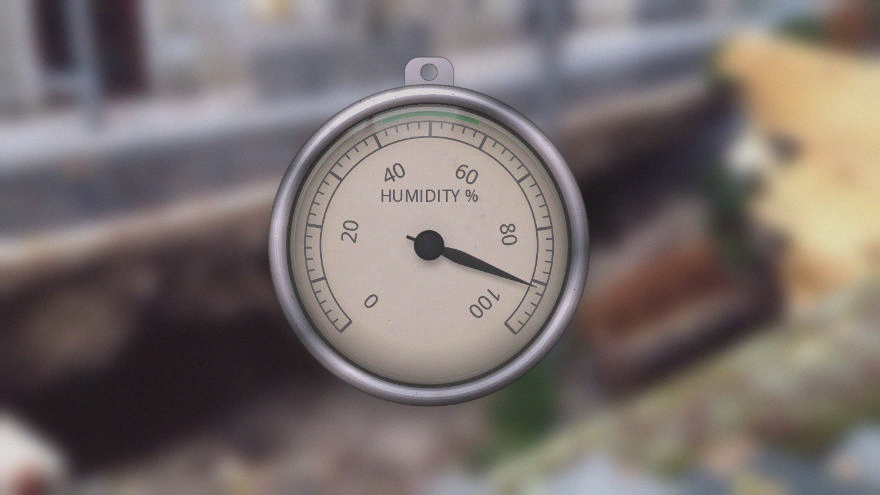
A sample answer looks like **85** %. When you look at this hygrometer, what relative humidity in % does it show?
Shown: **91** %
